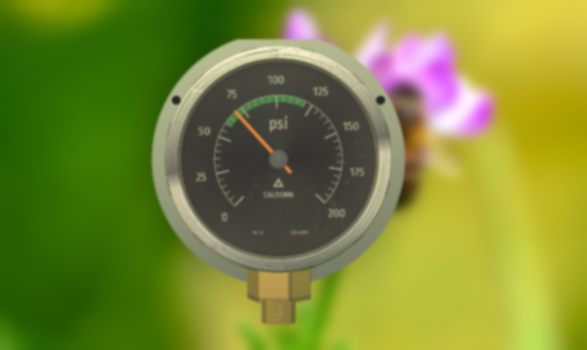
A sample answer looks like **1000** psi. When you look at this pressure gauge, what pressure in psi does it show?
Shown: **70** psi
